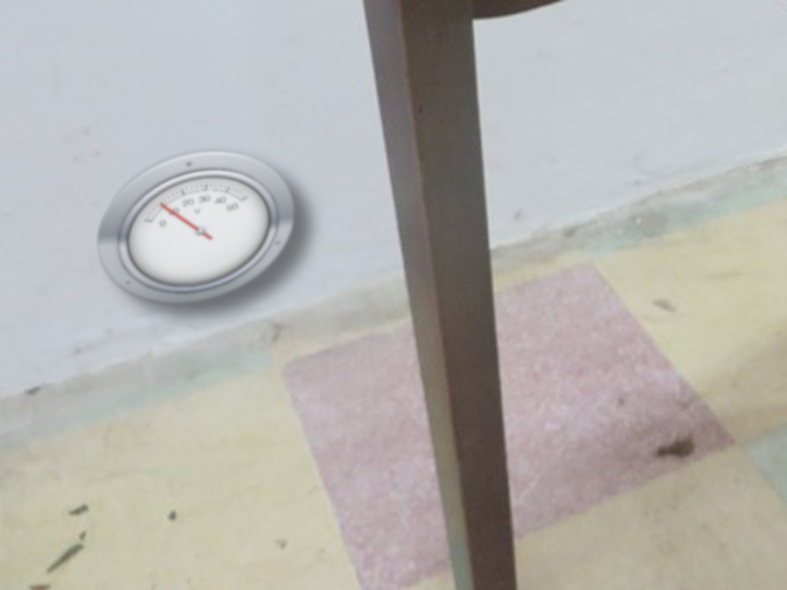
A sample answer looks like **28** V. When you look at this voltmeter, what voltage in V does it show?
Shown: **10** V
